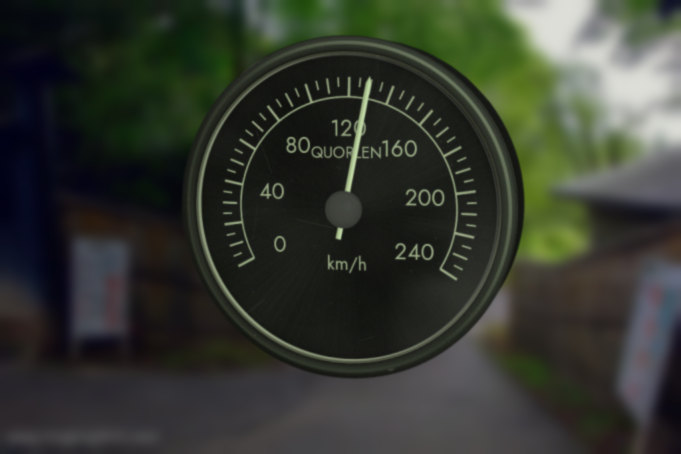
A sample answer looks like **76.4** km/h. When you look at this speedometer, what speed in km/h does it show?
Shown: **130** km/h
